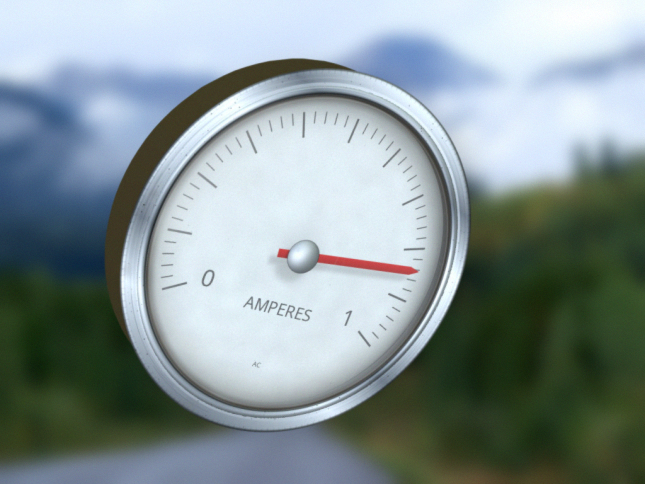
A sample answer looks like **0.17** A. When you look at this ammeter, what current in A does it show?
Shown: **0.84** A
